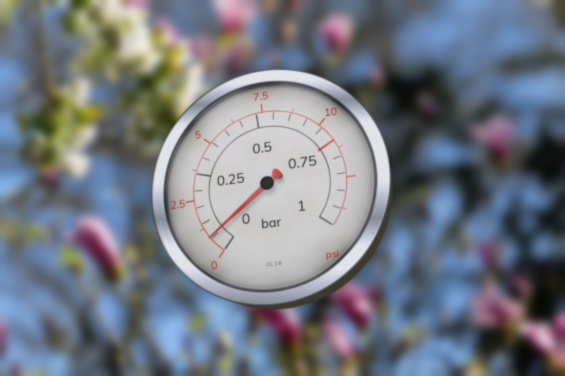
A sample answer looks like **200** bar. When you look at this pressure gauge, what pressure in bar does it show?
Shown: **0.05** bar
